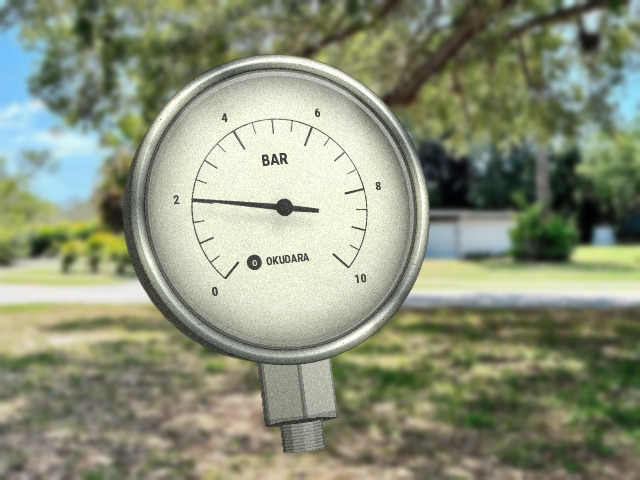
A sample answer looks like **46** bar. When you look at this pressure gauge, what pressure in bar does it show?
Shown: **2** bar
